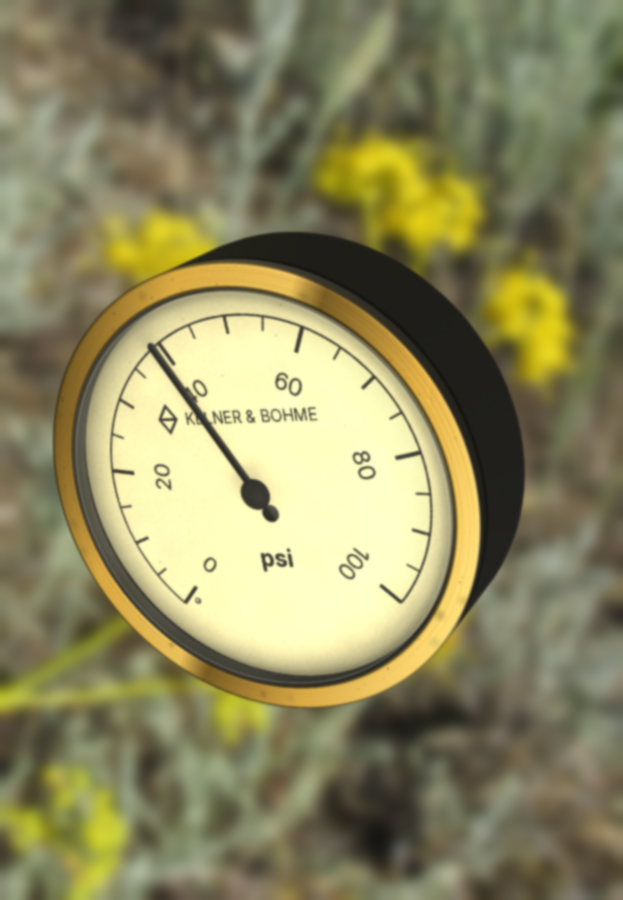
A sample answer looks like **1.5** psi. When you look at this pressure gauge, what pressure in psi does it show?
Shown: **40** psi
